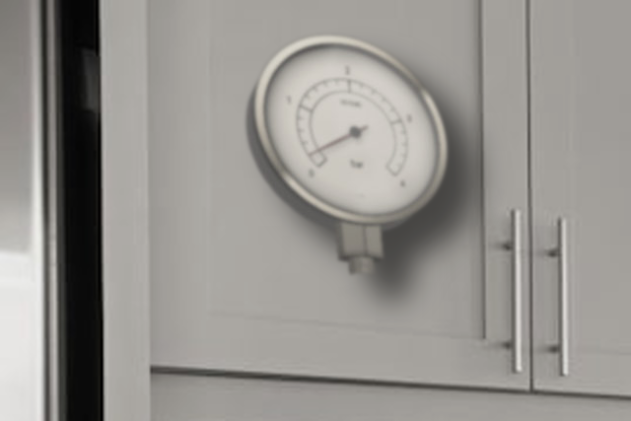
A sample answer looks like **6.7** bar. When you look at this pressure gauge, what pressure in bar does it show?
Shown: **0.2** bar
